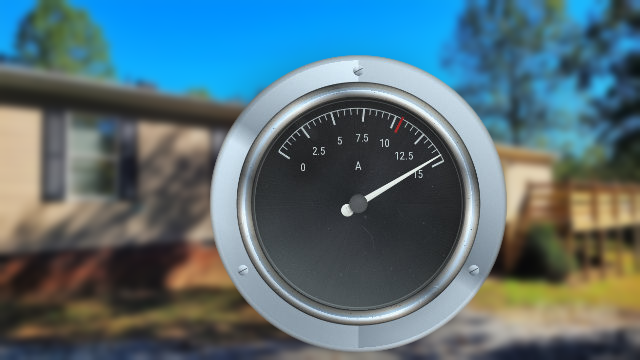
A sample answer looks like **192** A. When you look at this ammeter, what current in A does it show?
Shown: **14.5** A
